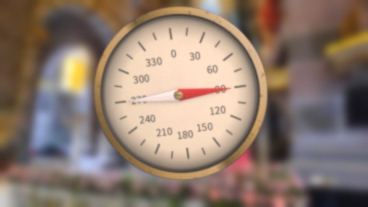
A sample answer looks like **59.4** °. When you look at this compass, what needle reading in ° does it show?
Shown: **90** °
